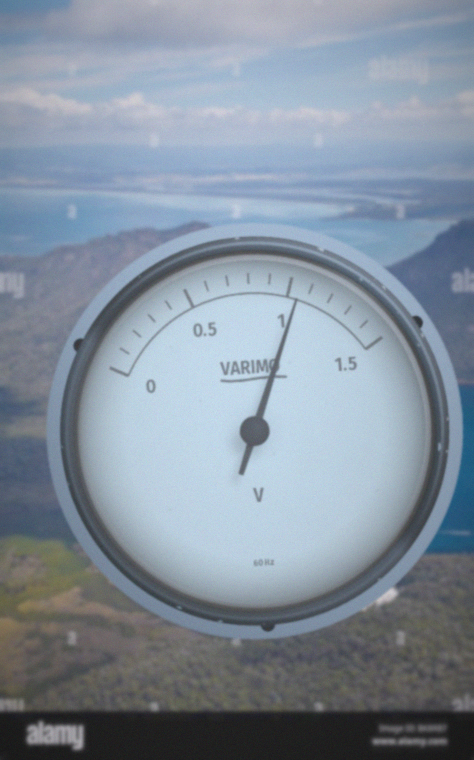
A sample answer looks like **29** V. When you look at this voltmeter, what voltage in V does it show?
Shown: **1.05** V
